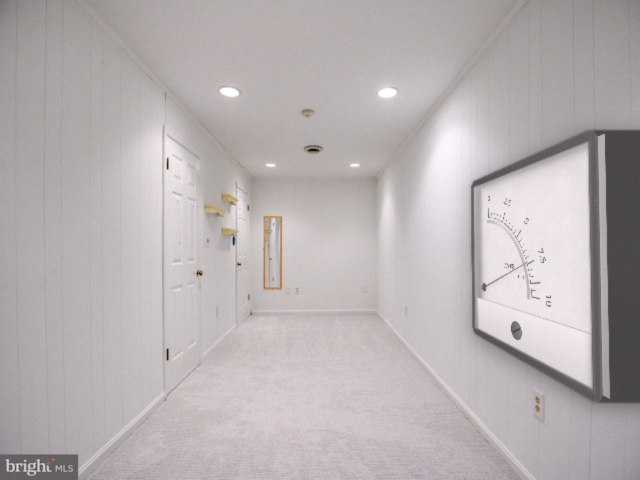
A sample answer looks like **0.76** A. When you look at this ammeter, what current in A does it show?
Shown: **7.5** A
